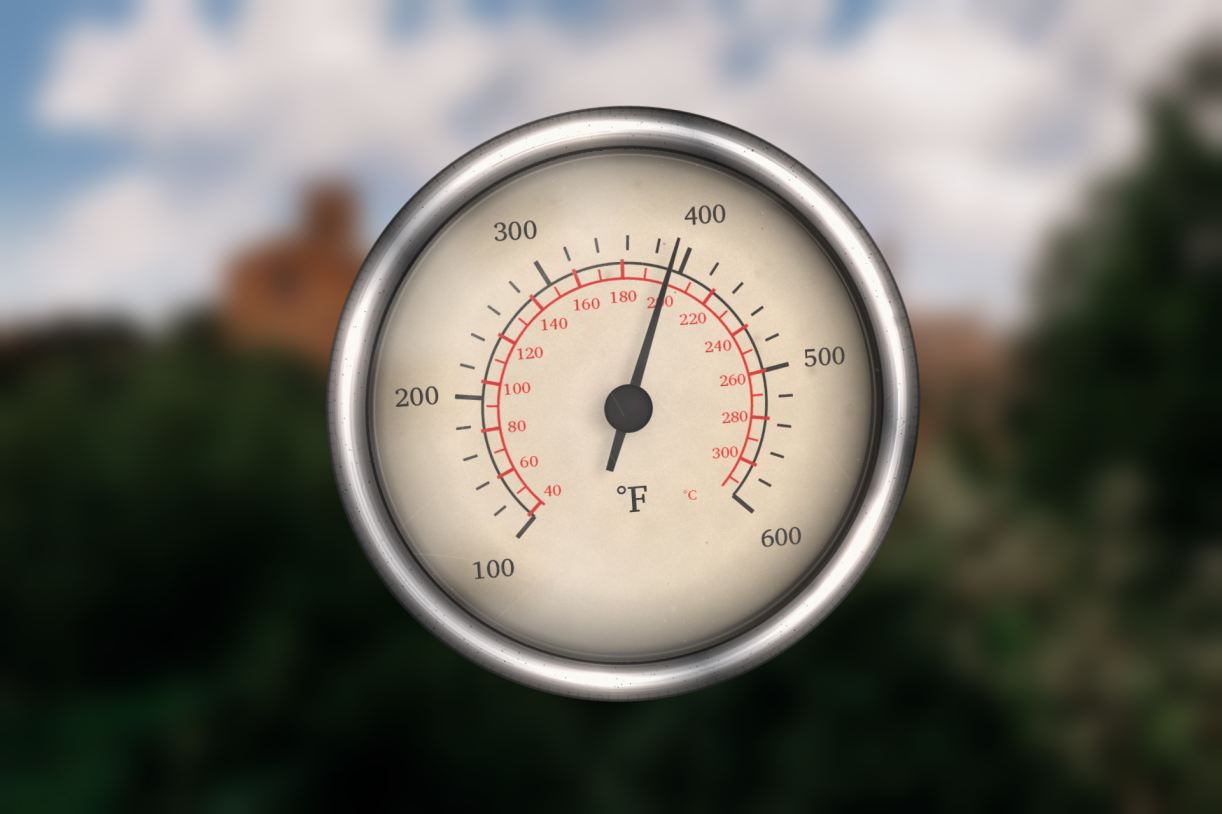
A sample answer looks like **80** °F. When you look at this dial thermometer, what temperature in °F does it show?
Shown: **390** °F
